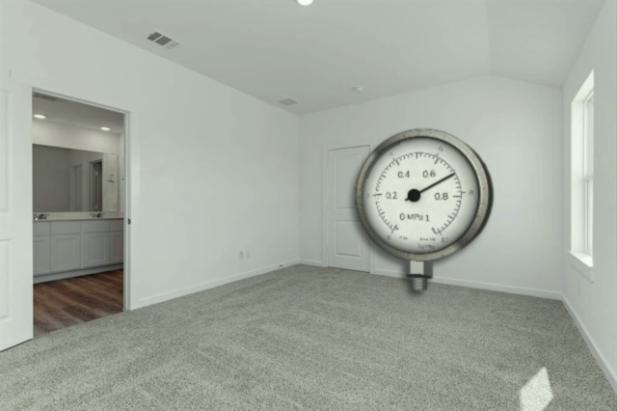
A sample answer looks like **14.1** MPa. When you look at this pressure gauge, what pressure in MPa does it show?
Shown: **0.7** MPa
